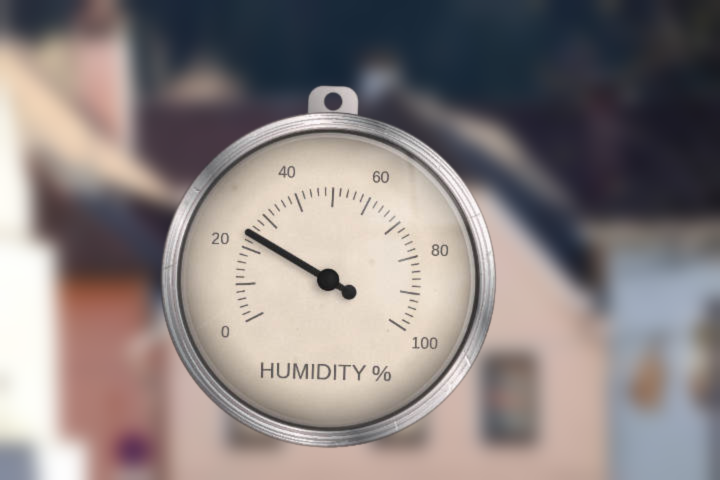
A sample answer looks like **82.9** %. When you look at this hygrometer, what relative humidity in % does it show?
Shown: **24** %
